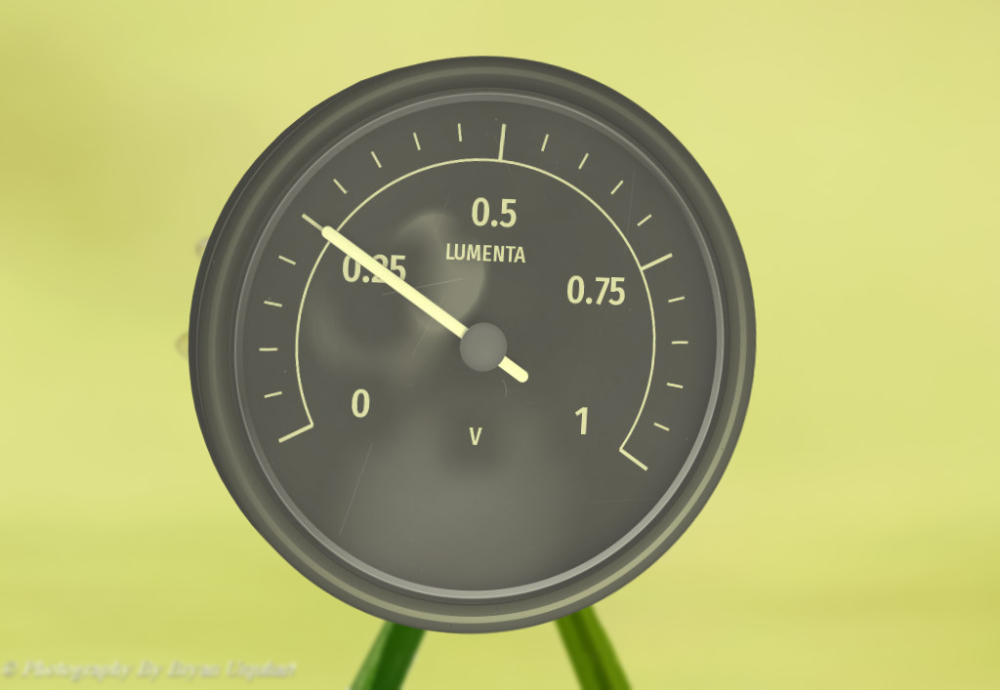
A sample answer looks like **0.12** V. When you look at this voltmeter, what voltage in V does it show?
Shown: **0.25** V
